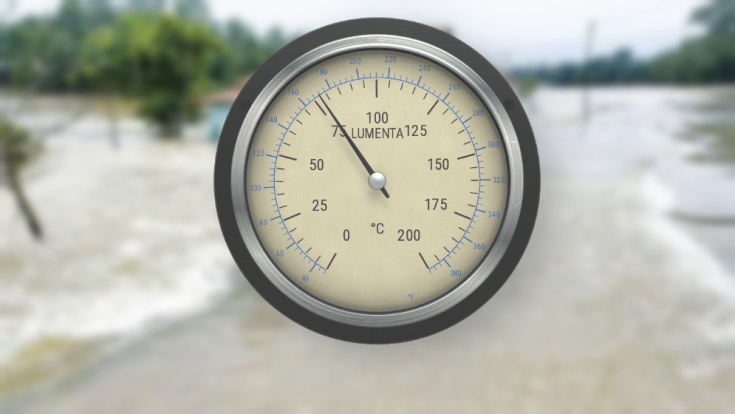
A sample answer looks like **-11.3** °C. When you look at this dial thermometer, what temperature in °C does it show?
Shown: **77.5** °C
